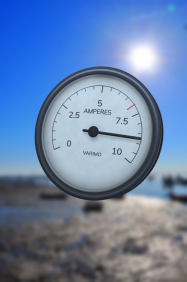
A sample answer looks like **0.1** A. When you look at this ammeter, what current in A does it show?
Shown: **8.75** A
